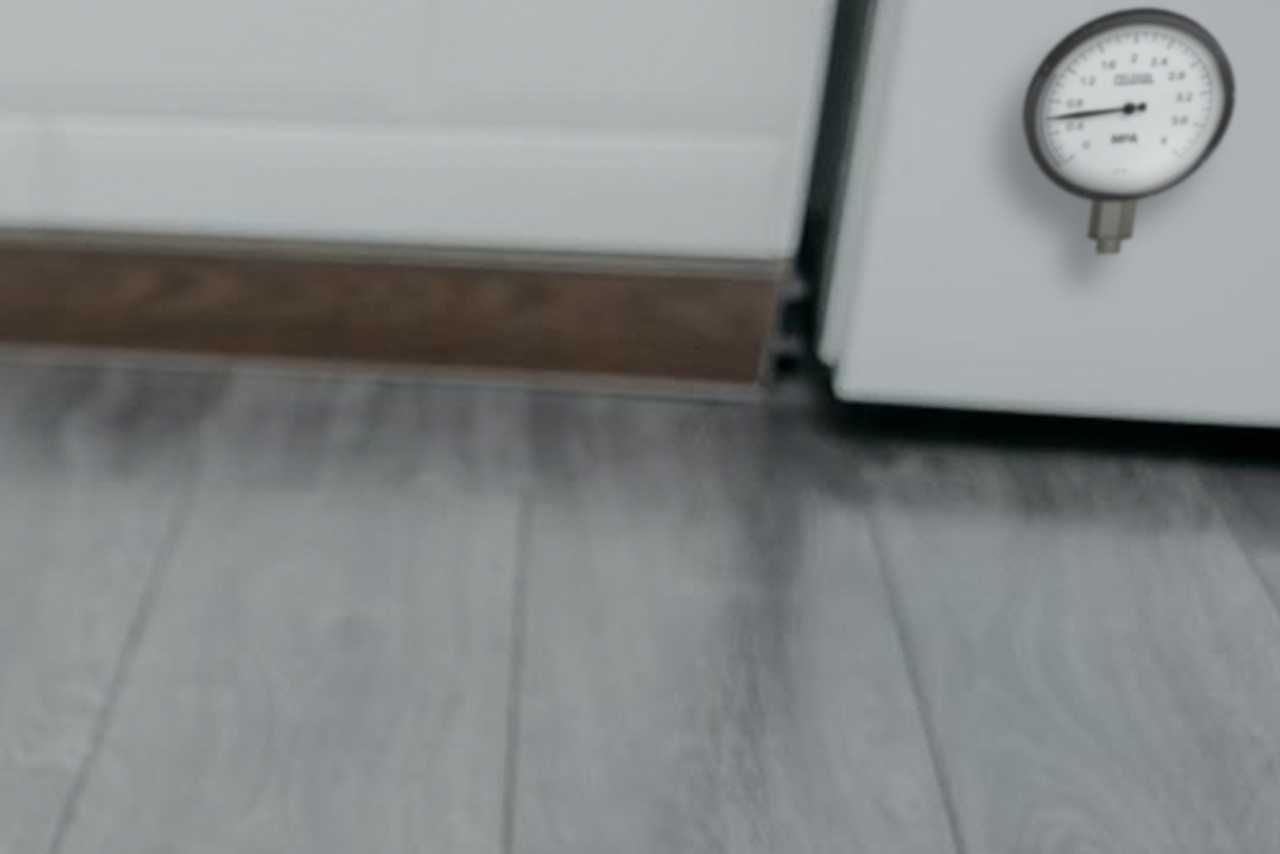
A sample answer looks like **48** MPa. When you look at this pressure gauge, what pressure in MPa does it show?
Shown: **0.6** MPa
